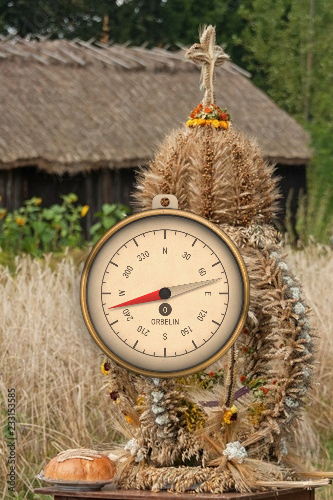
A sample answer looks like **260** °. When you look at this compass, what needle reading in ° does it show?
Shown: **255** °
